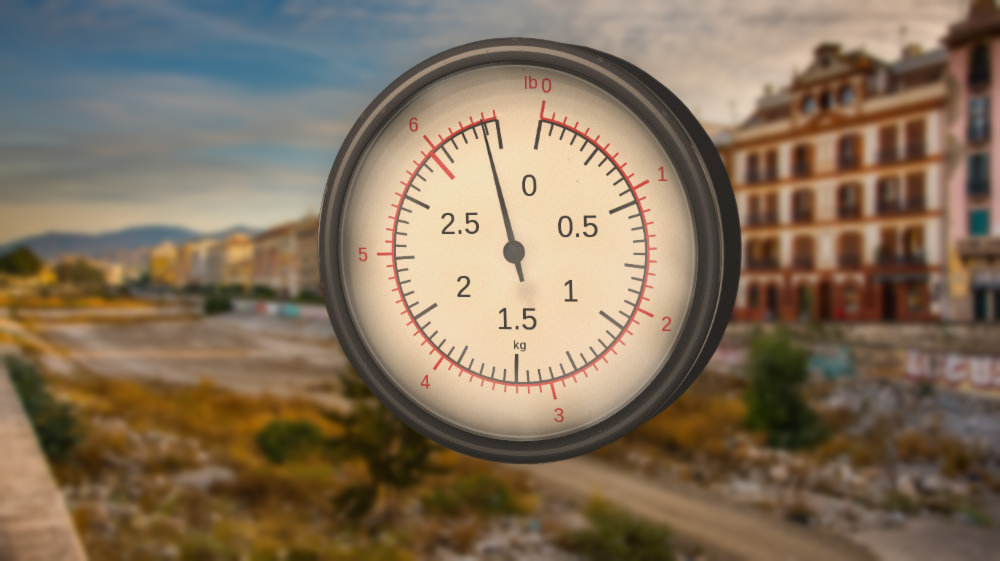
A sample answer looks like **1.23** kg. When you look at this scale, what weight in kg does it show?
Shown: **2.95** kg
